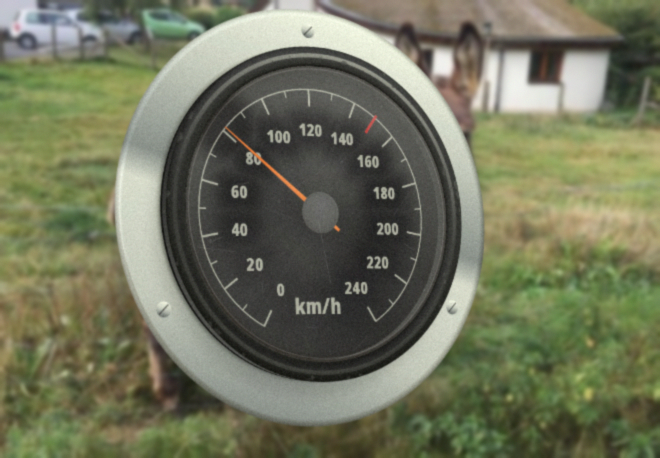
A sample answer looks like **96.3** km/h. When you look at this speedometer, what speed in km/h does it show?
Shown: **80** km/h
